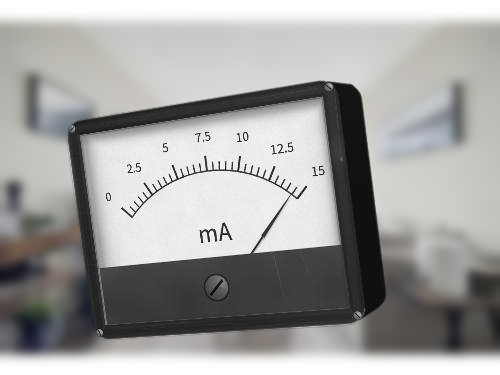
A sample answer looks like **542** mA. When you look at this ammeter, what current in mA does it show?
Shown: **14.5** mA
